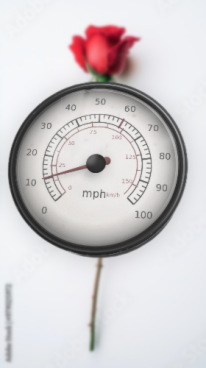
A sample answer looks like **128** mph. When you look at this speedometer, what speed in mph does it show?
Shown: **10** mph
